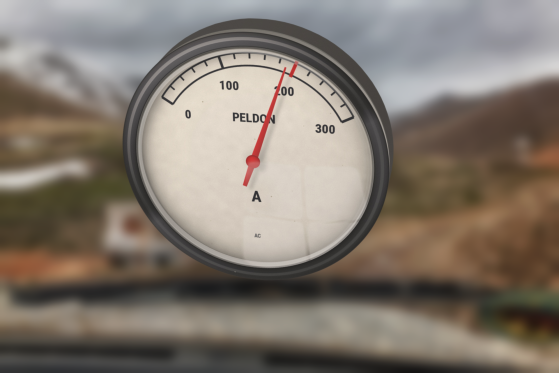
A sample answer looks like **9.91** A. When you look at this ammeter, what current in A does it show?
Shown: **190** A
